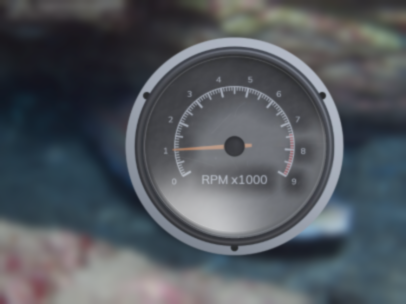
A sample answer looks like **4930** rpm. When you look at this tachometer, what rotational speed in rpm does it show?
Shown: **1000** rpm
